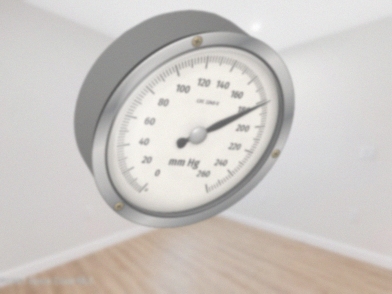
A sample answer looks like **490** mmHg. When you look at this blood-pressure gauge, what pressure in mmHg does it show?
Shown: **180** mmHg
